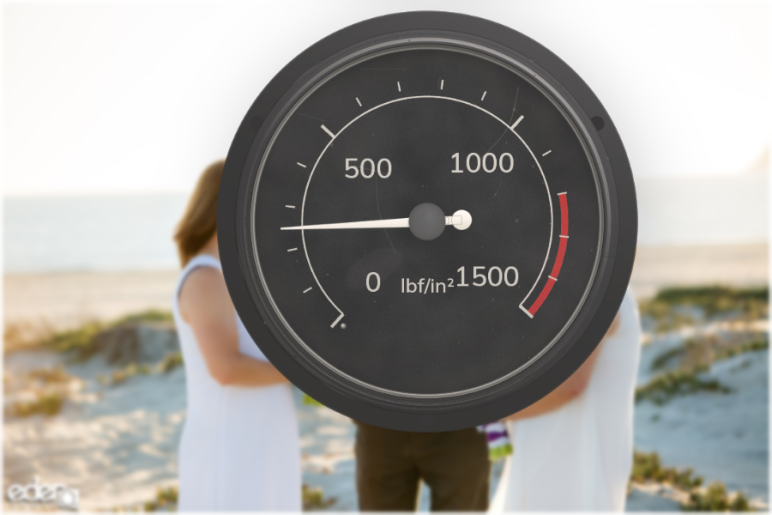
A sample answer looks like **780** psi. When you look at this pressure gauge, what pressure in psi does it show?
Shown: **250** psi
